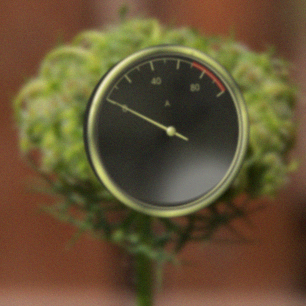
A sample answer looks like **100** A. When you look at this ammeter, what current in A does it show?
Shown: **0** A
